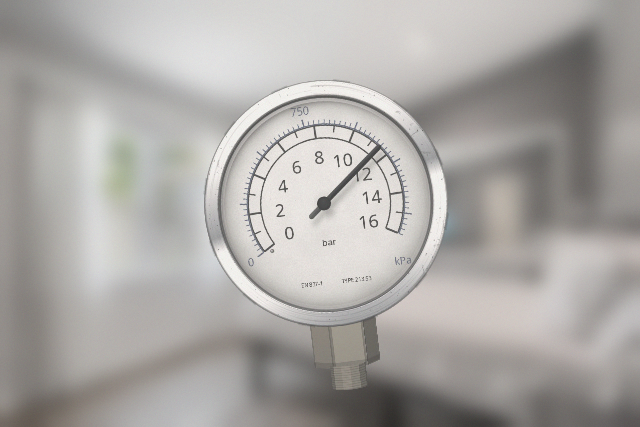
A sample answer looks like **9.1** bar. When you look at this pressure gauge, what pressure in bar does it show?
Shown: **11.5** bar
